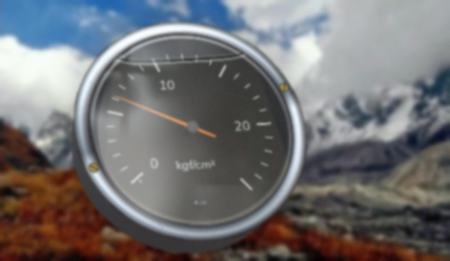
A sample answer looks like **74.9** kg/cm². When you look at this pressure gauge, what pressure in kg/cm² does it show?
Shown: **6** kg/cm²
